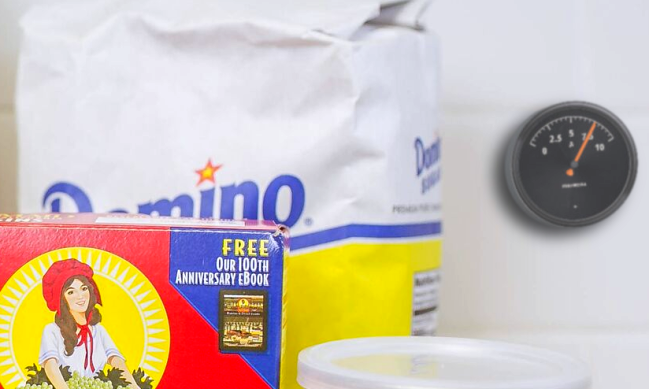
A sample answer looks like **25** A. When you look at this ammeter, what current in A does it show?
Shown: **7.5** A
